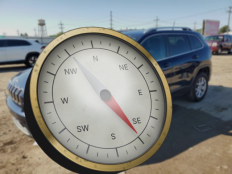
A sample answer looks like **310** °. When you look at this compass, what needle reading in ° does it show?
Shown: **150** °
